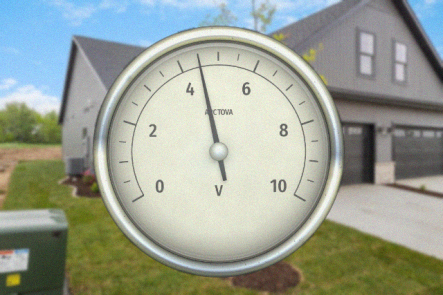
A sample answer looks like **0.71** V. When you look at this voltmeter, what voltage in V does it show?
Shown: **4.5** V
